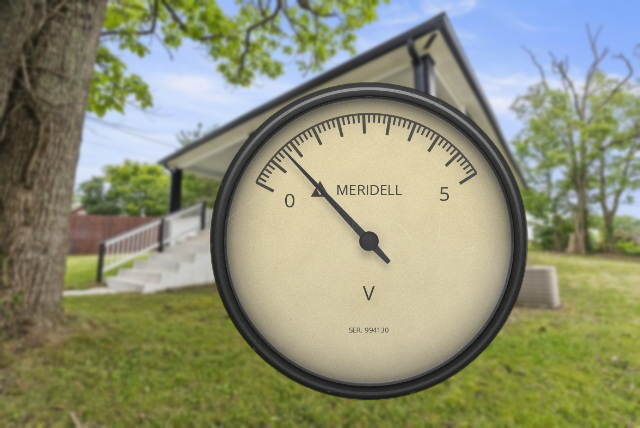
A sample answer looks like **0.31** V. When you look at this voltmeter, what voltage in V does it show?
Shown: **0.8** V
